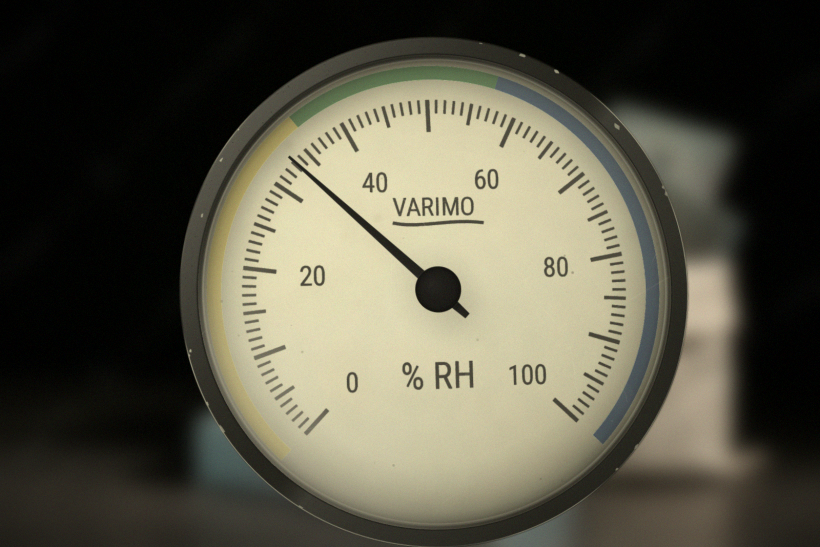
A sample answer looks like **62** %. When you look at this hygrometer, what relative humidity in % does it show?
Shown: **33** %
